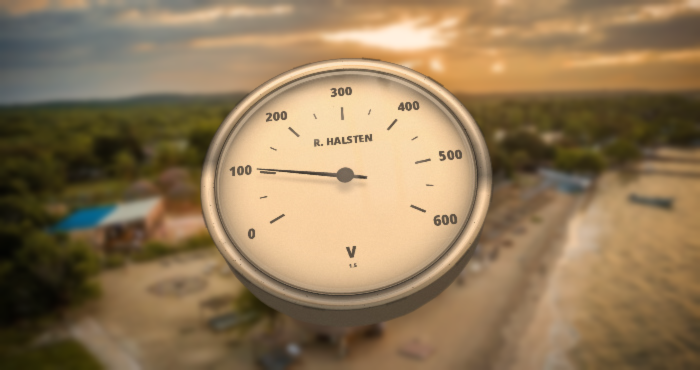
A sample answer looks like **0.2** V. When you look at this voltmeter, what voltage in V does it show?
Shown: **100** V
